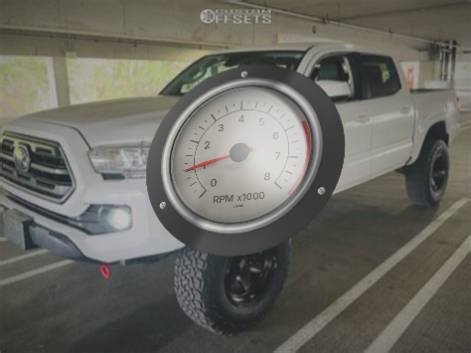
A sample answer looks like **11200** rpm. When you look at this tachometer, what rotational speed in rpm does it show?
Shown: **1000** rpm
